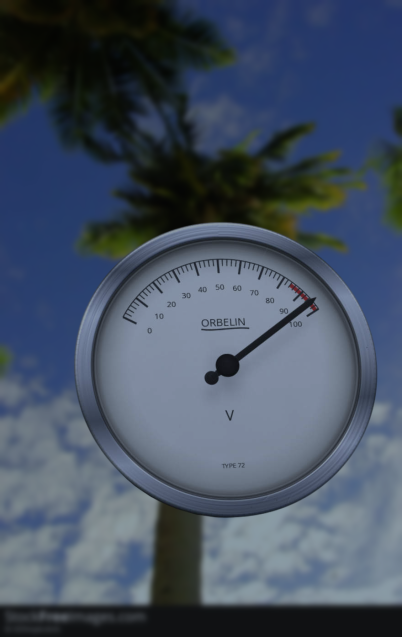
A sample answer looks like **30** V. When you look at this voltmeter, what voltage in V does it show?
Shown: **96** V
